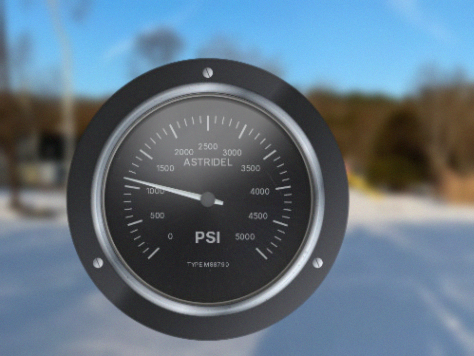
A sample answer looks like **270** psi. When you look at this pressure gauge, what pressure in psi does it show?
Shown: **1100** psi
